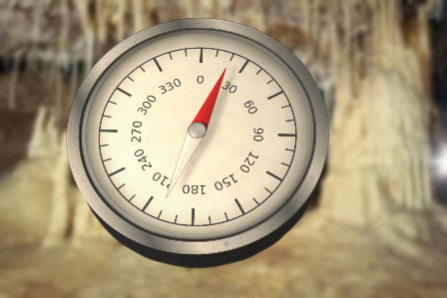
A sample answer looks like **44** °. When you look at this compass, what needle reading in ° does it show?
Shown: **20** °
